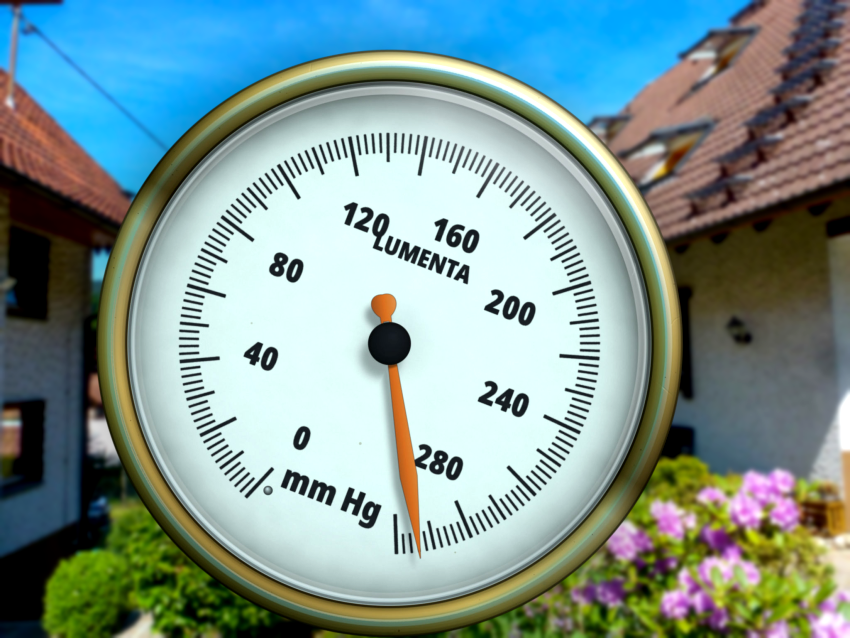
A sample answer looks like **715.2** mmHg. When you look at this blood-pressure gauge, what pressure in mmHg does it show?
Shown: **294** mmHg
